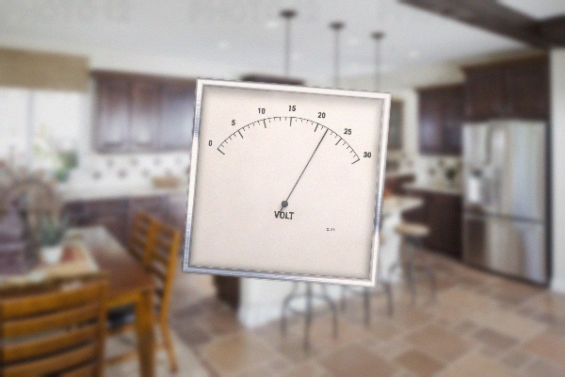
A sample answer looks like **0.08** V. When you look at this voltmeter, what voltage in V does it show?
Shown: **22** V
